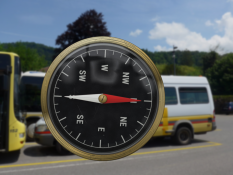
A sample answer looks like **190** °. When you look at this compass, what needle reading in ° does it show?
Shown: **0** °
